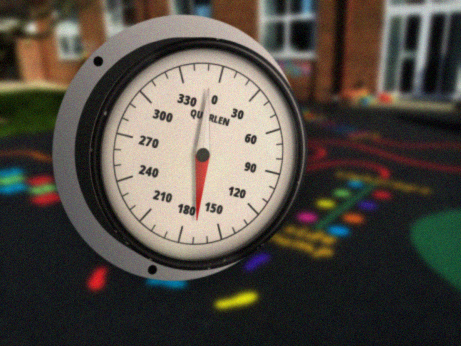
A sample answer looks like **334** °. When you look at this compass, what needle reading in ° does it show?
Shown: **170** °
